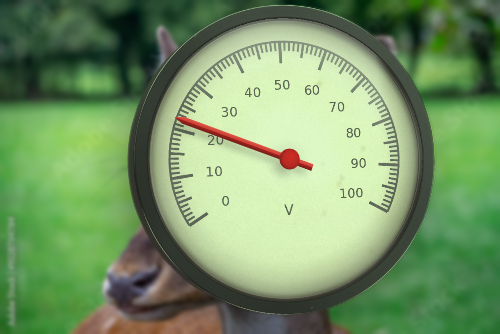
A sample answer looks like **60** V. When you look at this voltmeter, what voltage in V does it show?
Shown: **22** V
